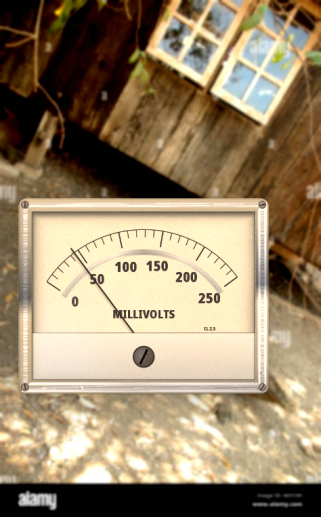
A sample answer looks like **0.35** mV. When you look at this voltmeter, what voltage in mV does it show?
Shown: **45** mV
